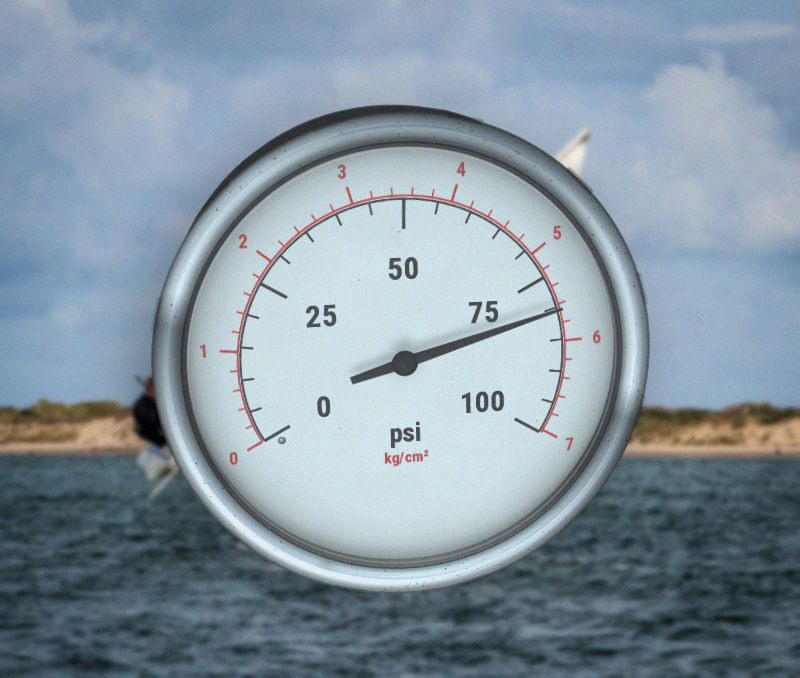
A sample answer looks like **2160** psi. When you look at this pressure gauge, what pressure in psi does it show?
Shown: **80** psi
